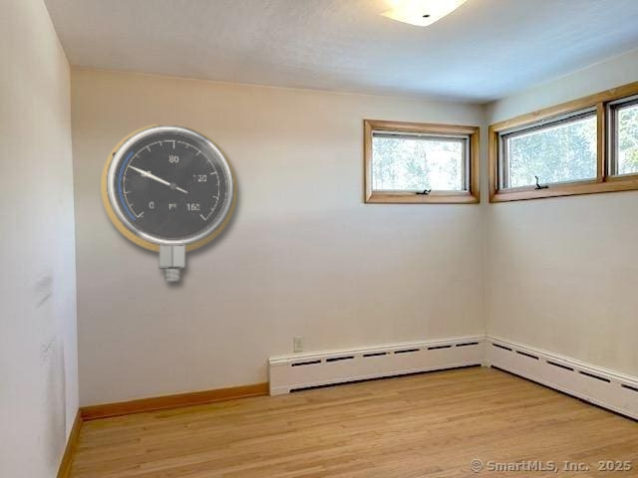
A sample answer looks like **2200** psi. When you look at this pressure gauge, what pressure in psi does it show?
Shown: **40** psi
